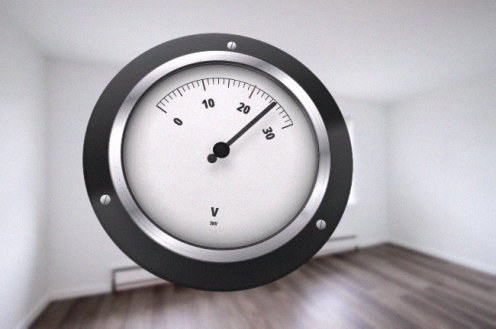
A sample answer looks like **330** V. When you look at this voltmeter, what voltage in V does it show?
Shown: **25** V
